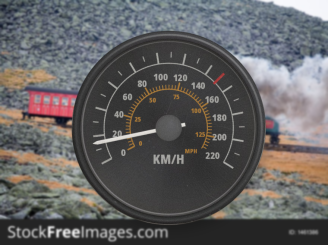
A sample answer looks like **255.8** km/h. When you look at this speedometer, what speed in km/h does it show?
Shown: **15** km/h
